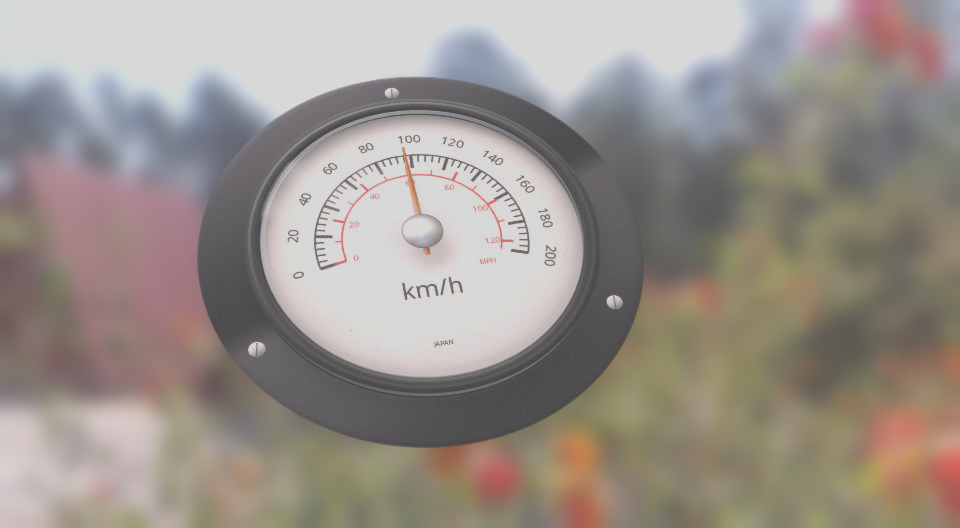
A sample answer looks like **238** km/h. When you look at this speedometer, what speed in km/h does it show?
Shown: **96** km/h
